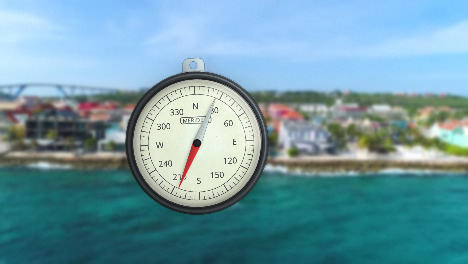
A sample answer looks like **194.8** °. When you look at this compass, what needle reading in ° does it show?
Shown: **205** °
